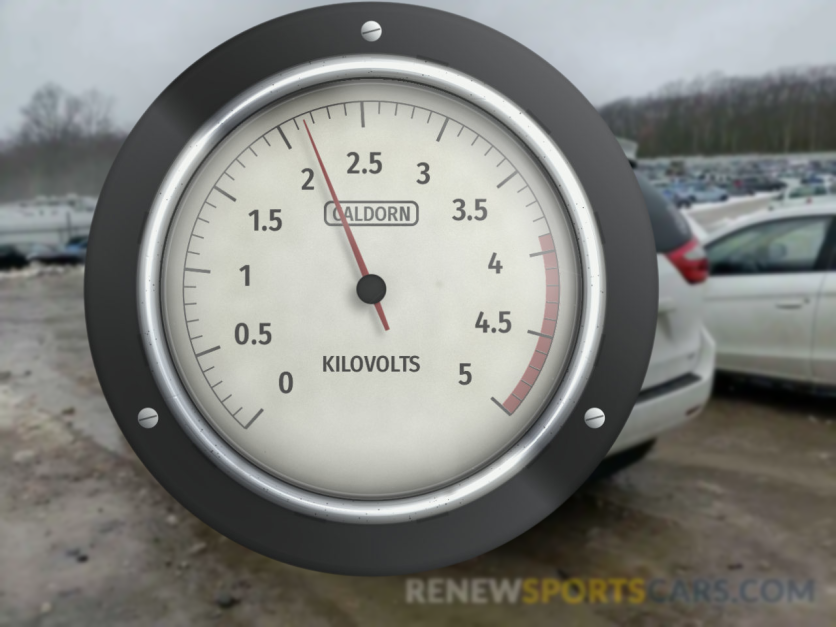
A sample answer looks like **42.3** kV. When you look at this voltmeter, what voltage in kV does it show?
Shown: **2.15** kV
